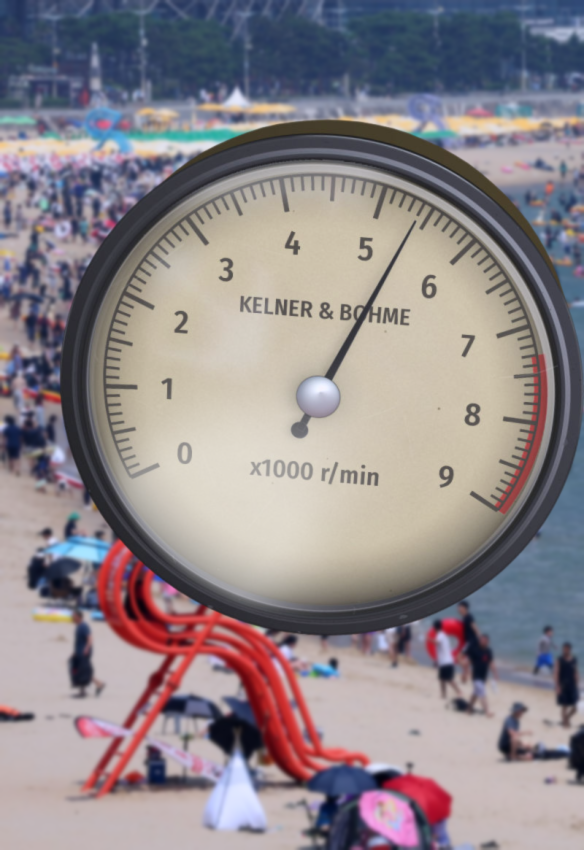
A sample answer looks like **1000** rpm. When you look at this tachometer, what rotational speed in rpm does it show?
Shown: **5400** rpm
